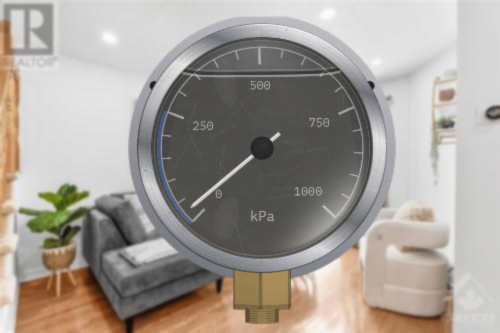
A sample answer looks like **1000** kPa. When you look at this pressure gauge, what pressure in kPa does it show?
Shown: **25** kPa
